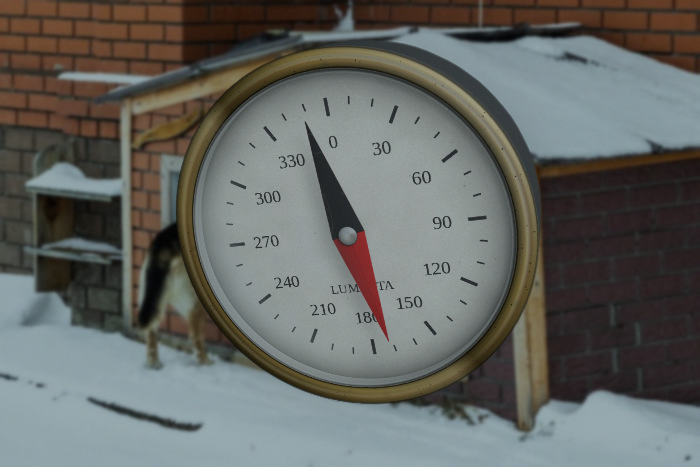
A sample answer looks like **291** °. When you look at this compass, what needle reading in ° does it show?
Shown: **170** °
